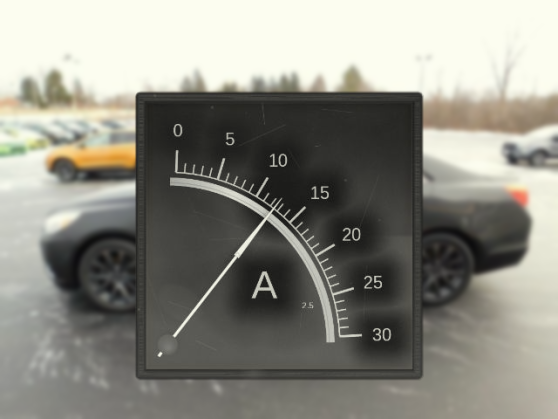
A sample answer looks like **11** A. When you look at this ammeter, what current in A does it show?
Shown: **12.5** A
